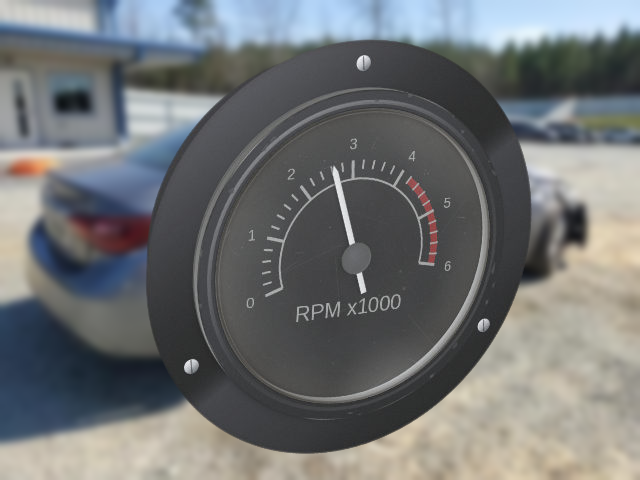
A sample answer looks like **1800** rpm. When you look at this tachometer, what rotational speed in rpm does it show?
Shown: **2600** rpm
